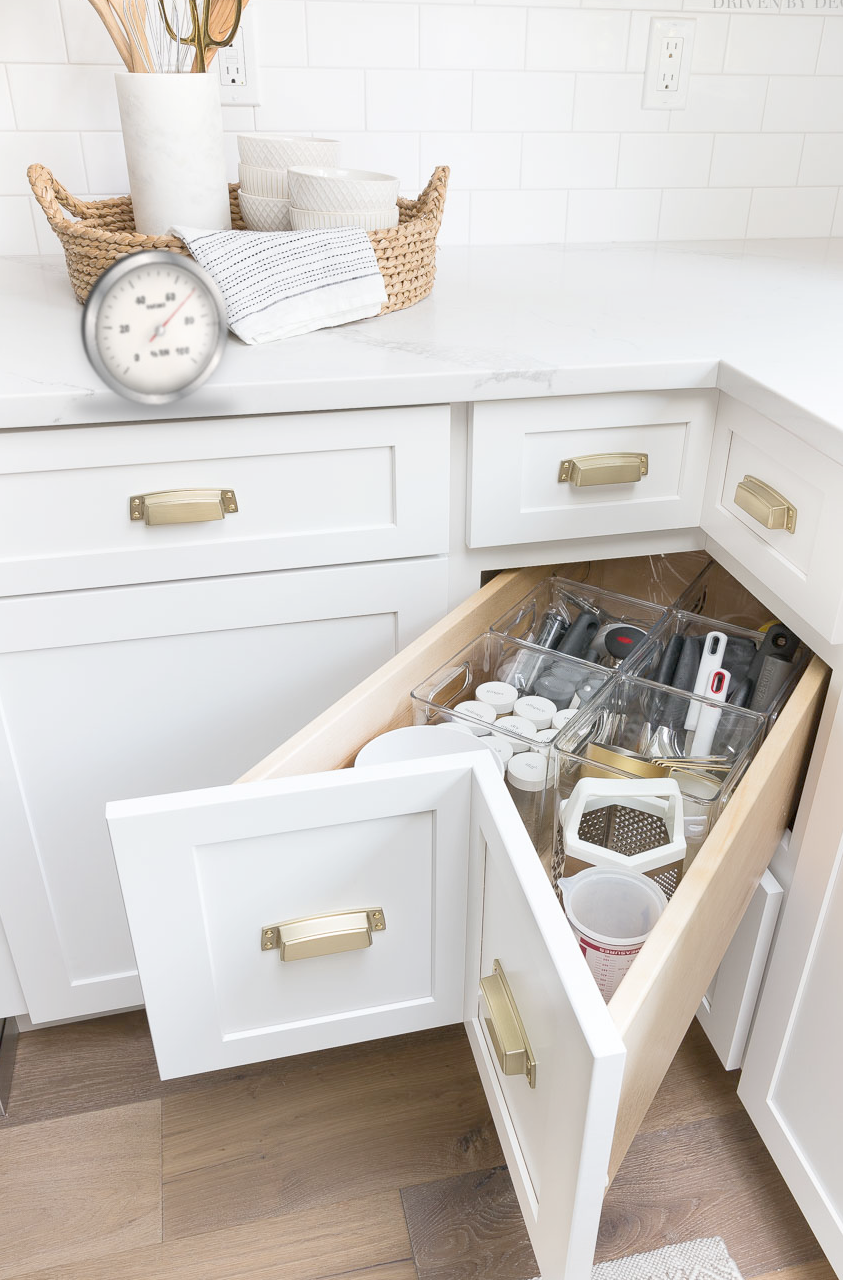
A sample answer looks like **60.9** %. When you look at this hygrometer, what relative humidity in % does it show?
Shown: **68** %
